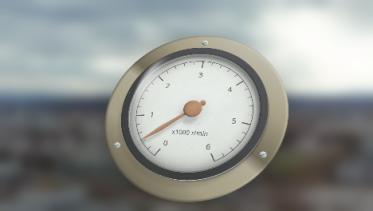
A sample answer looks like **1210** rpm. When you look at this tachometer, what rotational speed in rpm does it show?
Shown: **400** rpm
